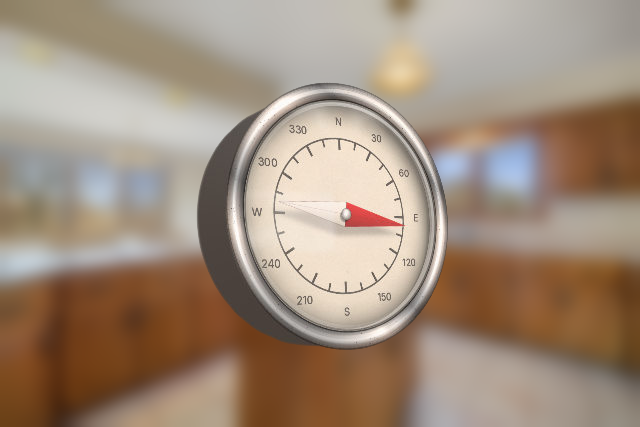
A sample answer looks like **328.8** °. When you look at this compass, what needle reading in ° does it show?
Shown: **97.5** °
